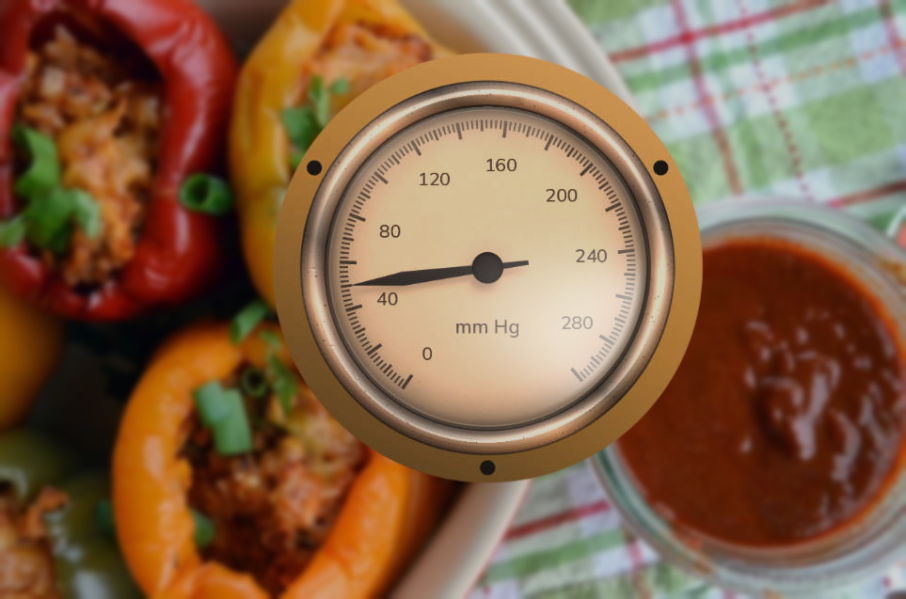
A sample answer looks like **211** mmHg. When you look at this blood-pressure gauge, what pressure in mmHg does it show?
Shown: **50** mmHg
